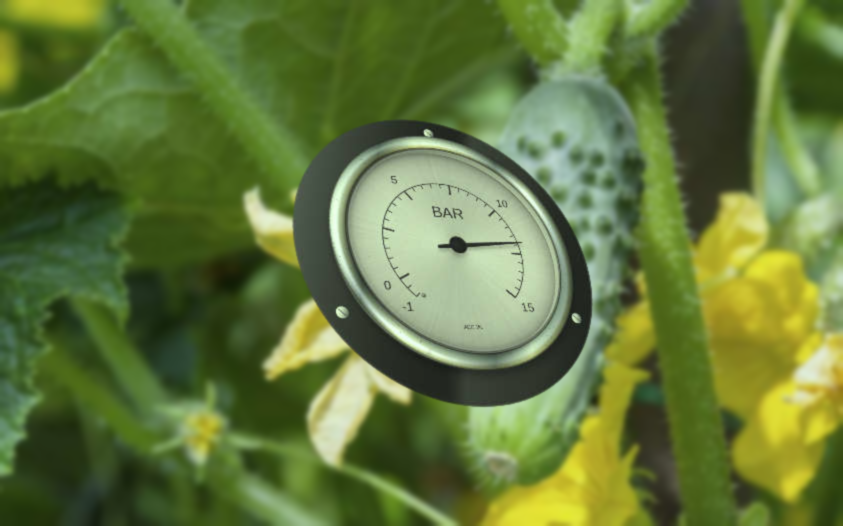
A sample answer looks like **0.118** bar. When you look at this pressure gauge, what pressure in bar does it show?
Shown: **12** bar
